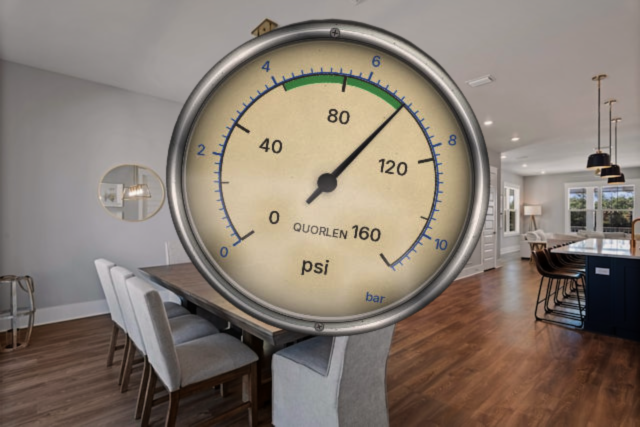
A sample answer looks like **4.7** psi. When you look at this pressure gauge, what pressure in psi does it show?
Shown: **100** psi
